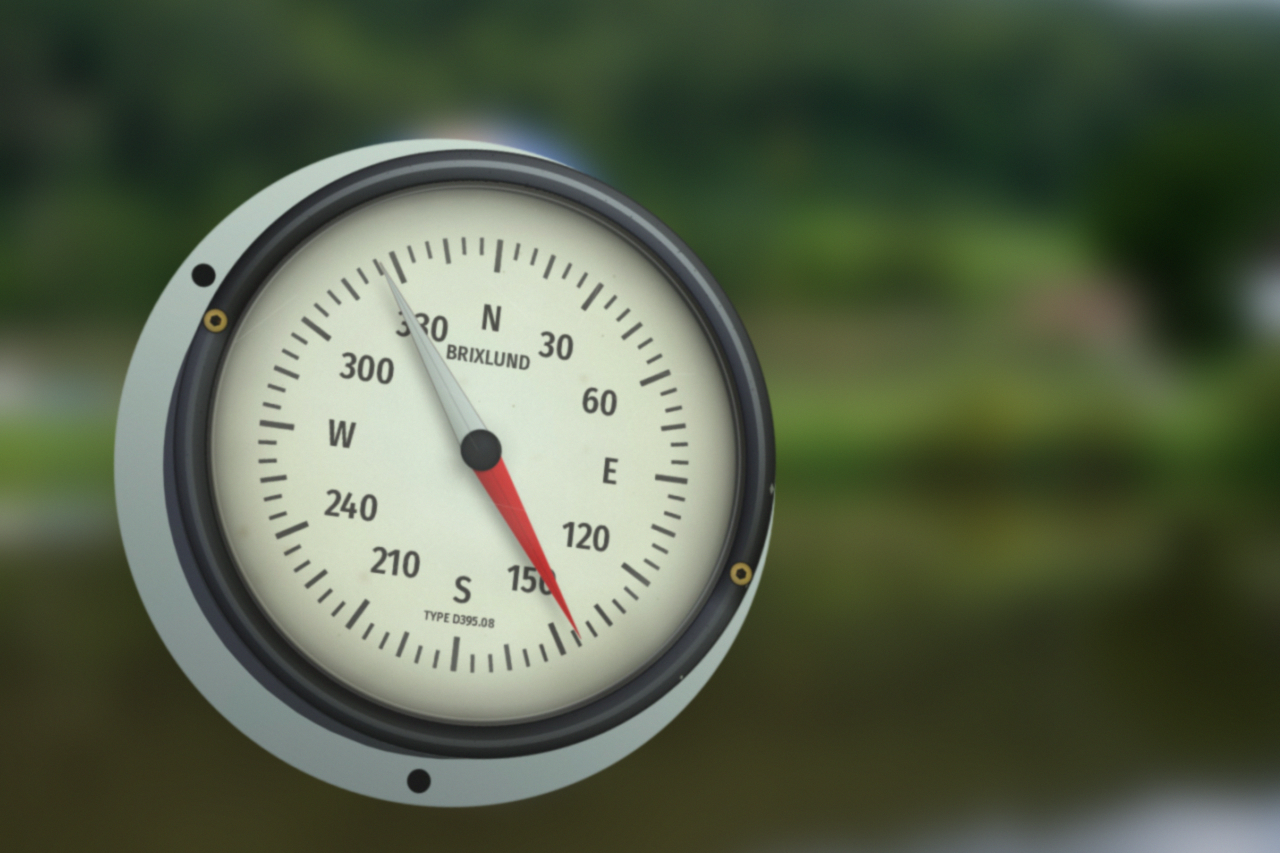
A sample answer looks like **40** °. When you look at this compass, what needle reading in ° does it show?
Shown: **145** °
